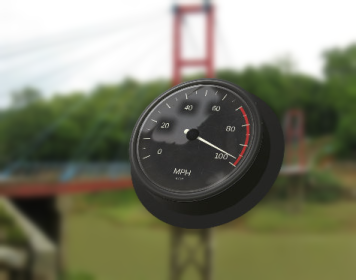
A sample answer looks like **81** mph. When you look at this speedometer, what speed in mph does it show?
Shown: **97.5** mph
